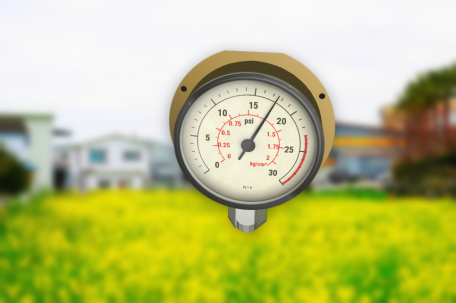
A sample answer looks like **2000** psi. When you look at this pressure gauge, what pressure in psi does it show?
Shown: **17.5** psi
